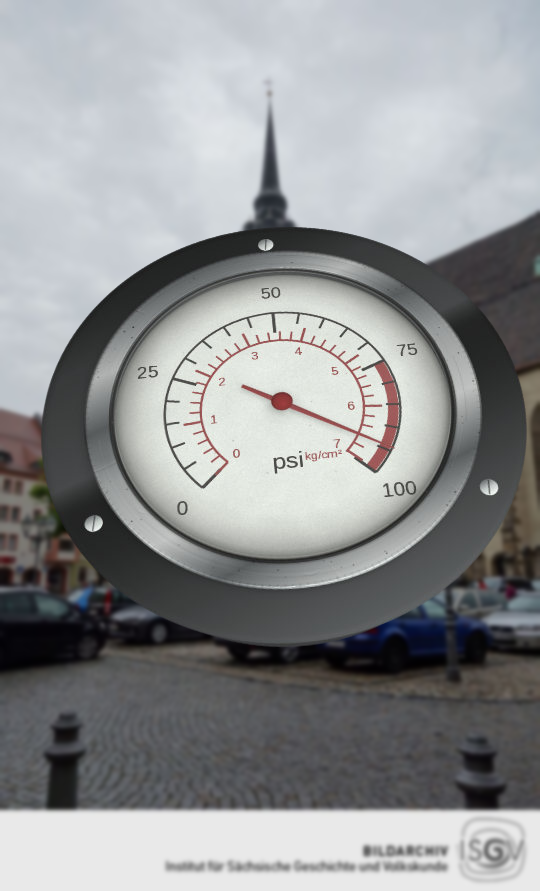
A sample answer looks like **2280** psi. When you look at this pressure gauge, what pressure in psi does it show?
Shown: **95** psi
